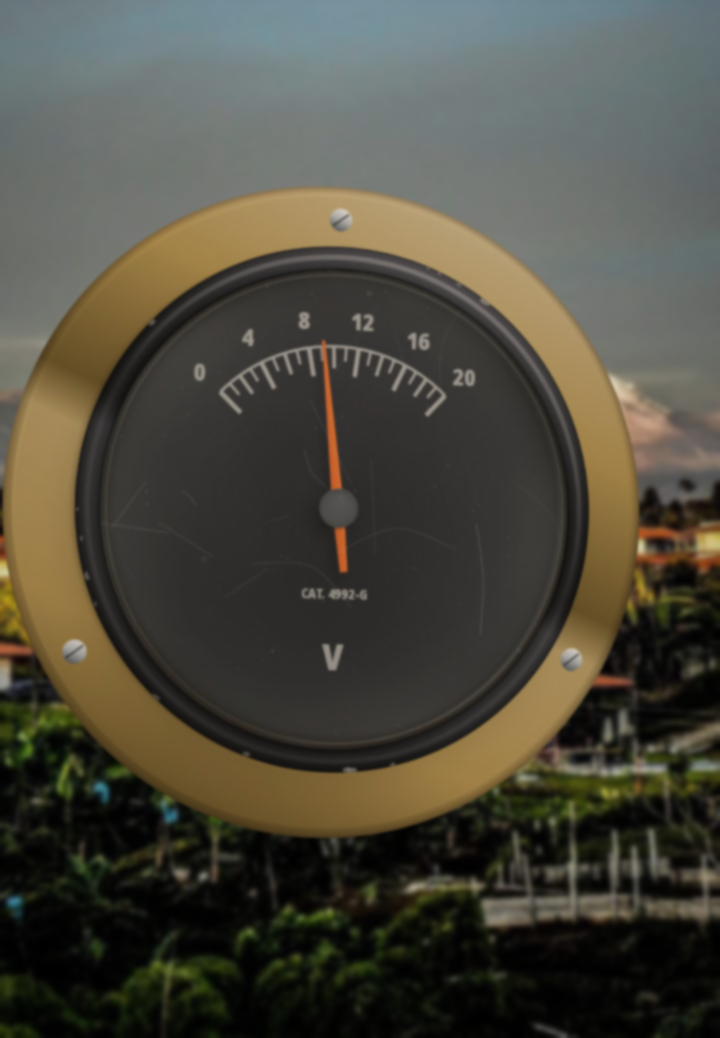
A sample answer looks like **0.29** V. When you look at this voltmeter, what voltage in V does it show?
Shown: **9** V
